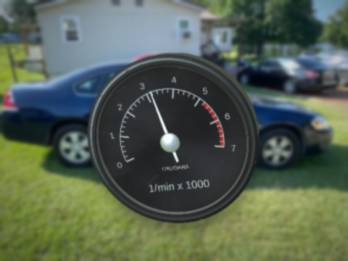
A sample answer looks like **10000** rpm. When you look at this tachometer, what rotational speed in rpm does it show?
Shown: **3200** rpm
